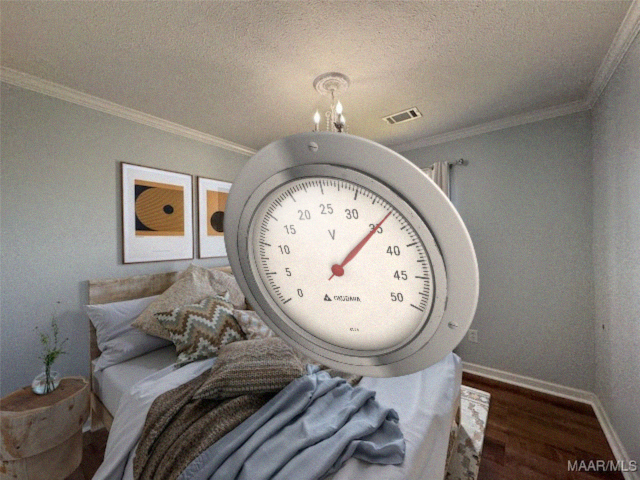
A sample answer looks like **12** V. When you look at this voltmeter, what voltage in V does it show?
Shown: **35** V
